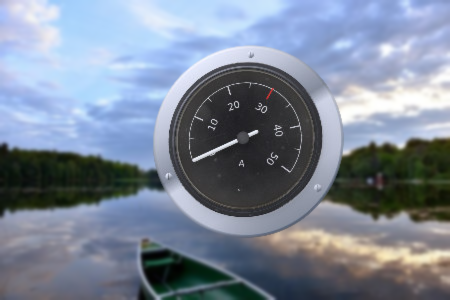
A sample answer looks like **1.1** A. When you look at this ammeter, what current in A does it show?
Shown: **0** A
